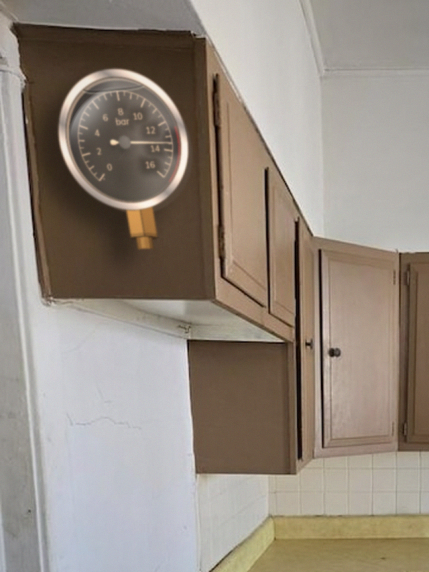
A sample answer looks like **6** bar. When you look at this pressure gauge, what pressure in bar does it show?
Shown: **13.5** bar
